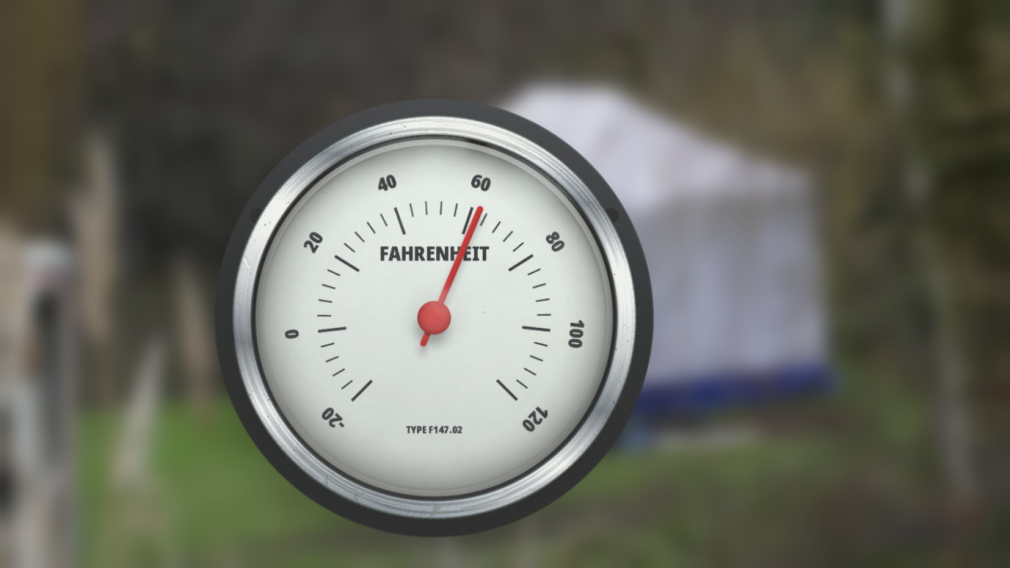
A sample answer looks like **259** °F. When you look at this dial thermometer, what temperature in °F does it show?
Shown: **62** °F
